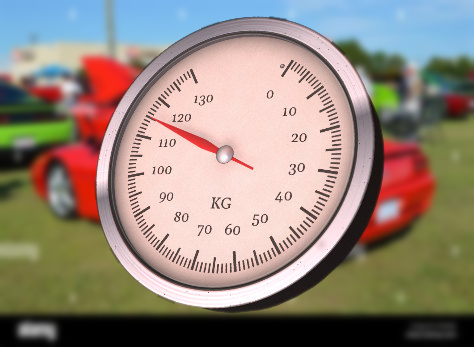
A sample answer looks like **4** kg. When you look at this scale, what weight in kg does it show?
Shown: **115** kg
